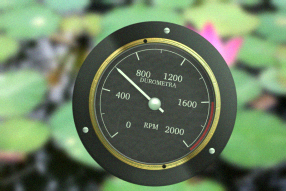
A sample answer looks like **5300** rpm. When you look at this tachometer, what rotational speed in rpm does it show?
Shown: **600** rpm
